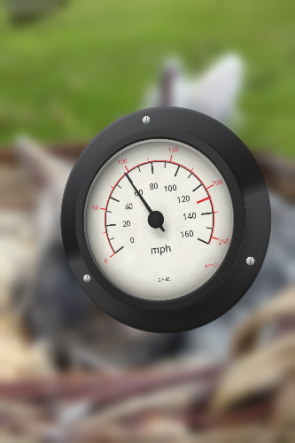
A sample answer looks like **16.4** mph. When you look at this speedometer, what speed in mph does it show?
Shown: **60** mph
